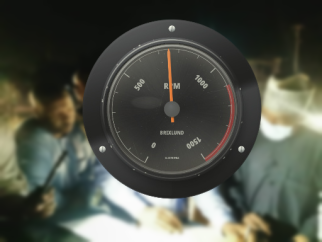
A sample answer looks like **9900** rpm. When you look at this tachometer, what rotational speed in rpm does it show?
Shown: **750** rpm
